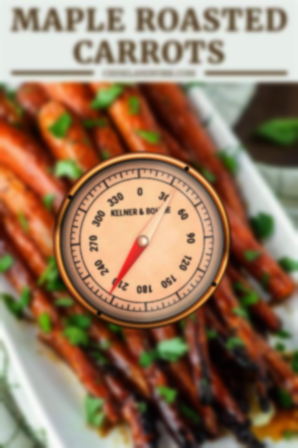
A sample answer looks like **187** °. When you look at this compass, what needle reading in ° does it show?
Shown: **215** °
